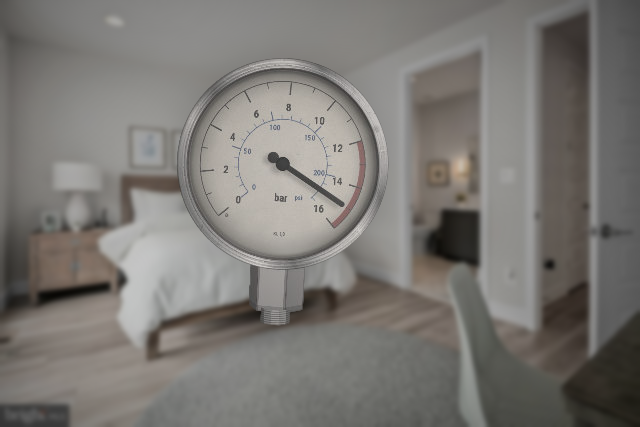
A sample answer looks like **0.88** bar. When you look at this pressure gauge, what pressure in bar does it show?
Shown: **15** bar
